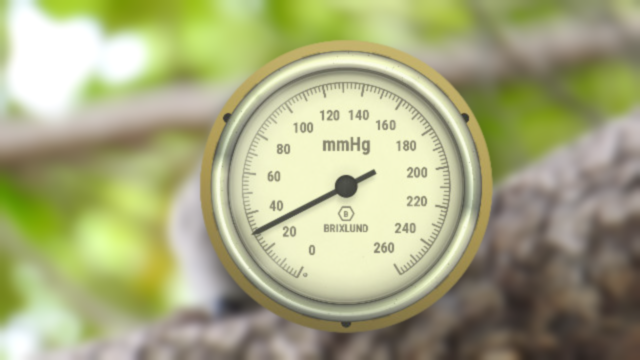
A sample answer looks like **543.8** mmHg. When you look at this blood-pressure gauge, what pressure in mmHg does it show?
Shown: **30** mmHg
